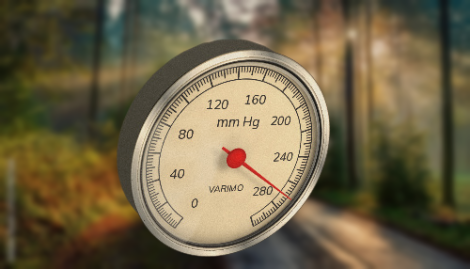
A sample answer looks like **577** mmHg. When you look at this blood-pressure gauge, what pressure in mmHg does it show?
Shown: **270** mmHg
